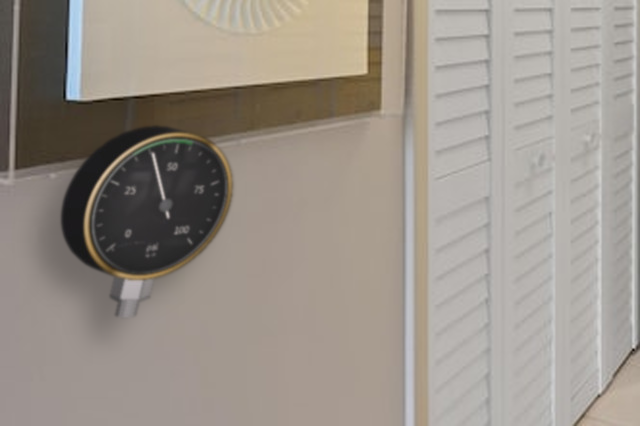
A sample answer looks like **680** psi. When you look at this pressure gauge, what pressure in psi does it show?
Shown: **40** psi
